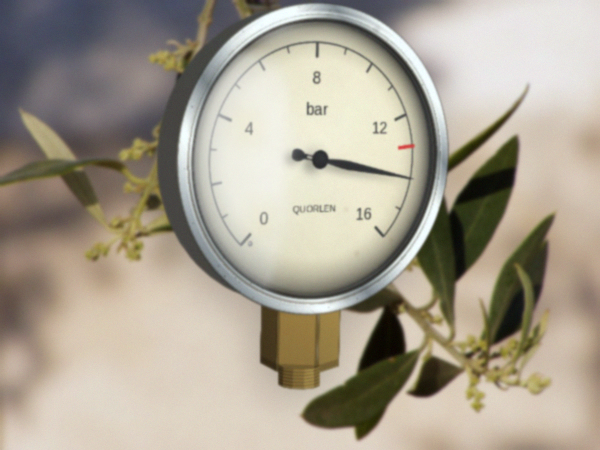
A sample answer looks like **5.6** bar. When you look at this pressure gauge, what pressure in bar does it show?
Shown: **14** bar
